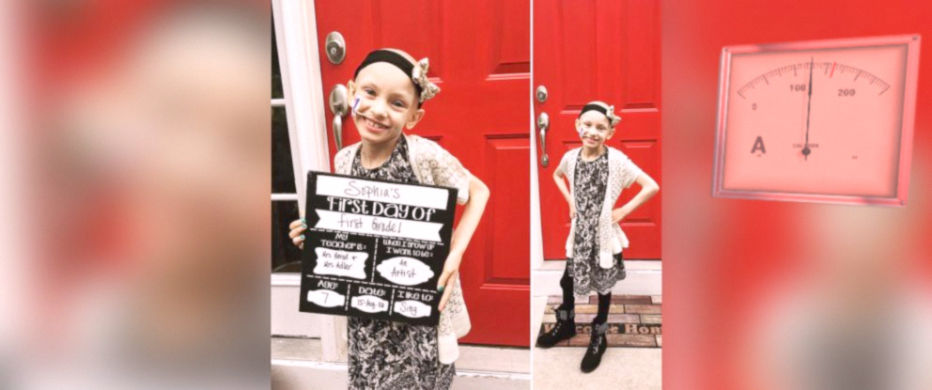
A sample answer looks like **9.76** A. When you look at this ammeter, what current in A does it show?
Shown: **125** A
